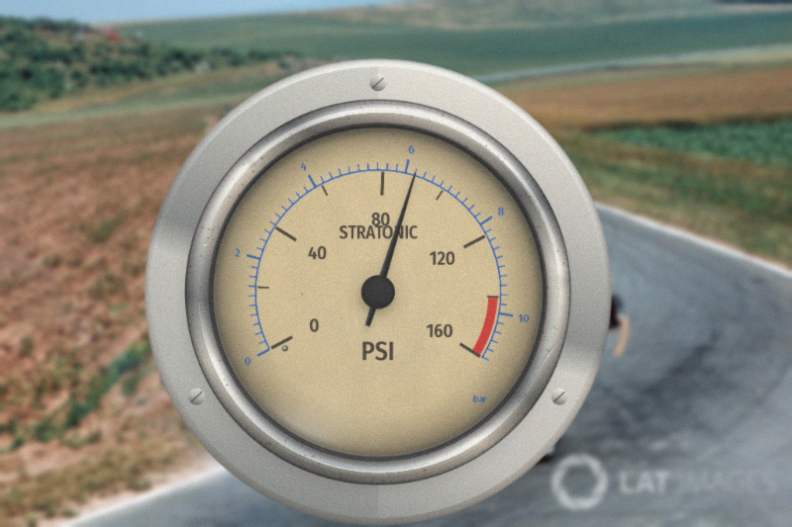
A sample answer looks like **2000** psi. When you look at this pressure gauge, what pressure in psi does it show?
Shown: **90** psi
